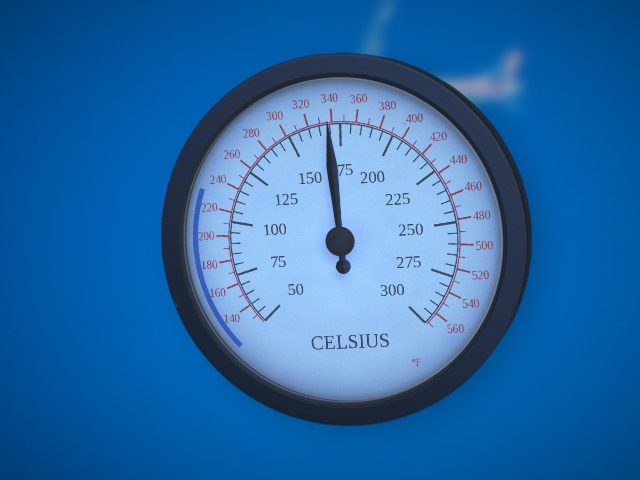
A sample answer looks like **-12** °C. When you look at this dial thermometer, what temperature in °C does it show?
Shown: **170** °C
